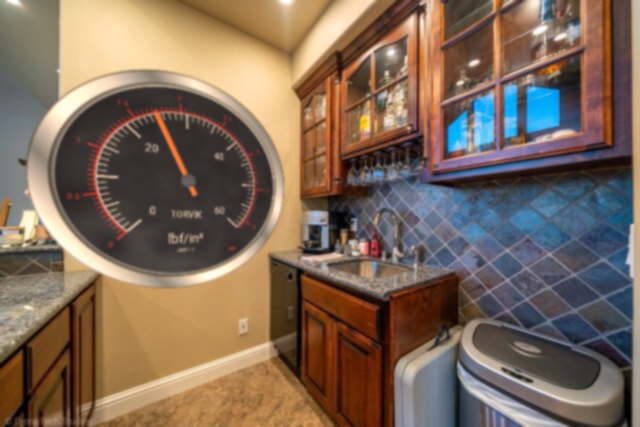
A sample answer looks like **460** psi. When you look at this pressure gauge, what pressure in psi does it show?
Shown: **25** psi
